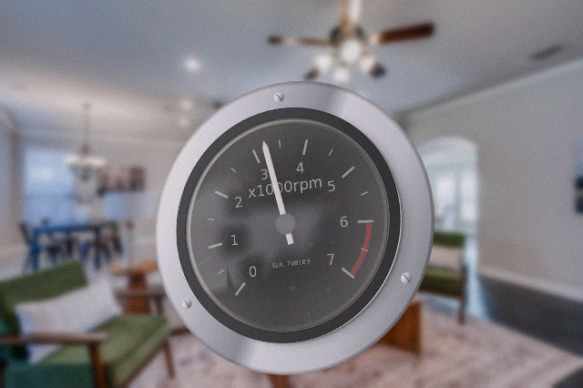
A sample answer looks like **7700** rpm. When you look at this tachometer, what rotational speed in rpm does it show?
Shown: **3250** rpm
